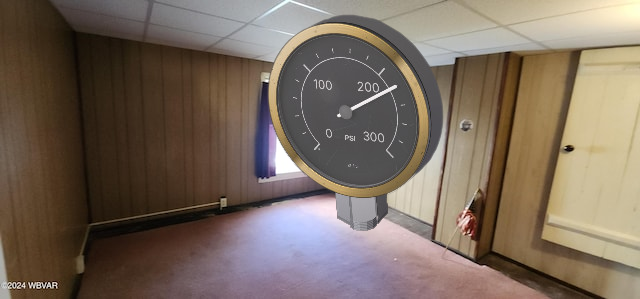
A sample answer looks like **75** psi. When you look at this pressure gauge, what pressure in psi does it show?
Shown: **220** psi
